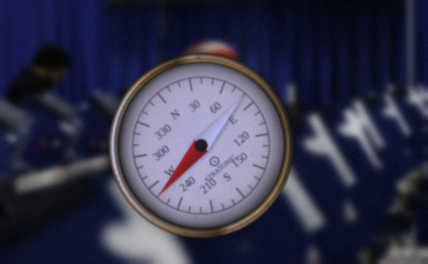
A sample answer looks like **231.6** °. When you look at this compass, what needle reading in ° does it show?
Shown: **260** °
